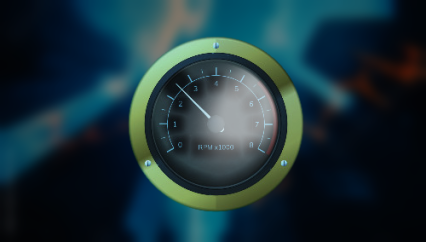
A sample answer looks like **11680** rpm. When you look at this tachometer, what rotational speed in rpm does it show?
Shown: **2500** rpm
